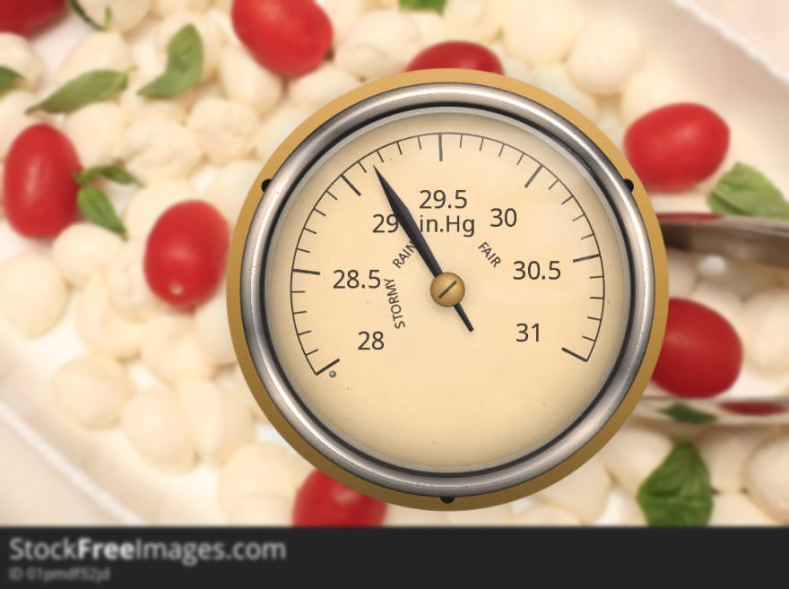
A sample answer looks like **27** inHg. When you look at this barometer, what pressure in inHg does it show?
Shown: **29.15** inHg
